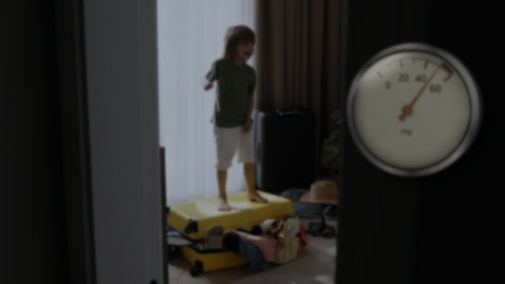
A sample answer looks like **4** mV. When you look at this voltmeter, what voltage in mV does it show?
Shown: **50** mV
